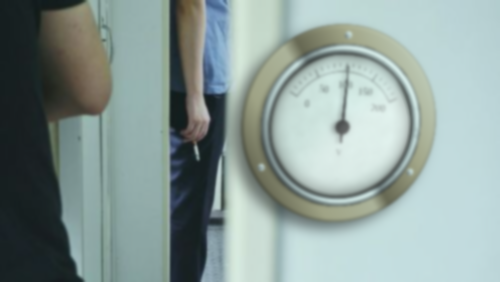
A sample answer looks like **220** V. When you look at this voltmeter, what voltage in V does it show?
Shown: **100** V
